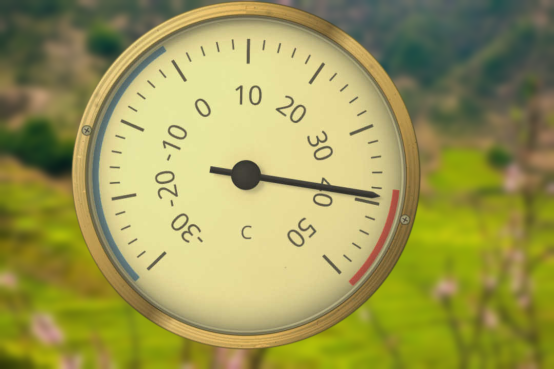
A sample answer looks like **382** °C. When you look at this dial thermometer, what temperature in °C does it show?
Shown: **39** °C
